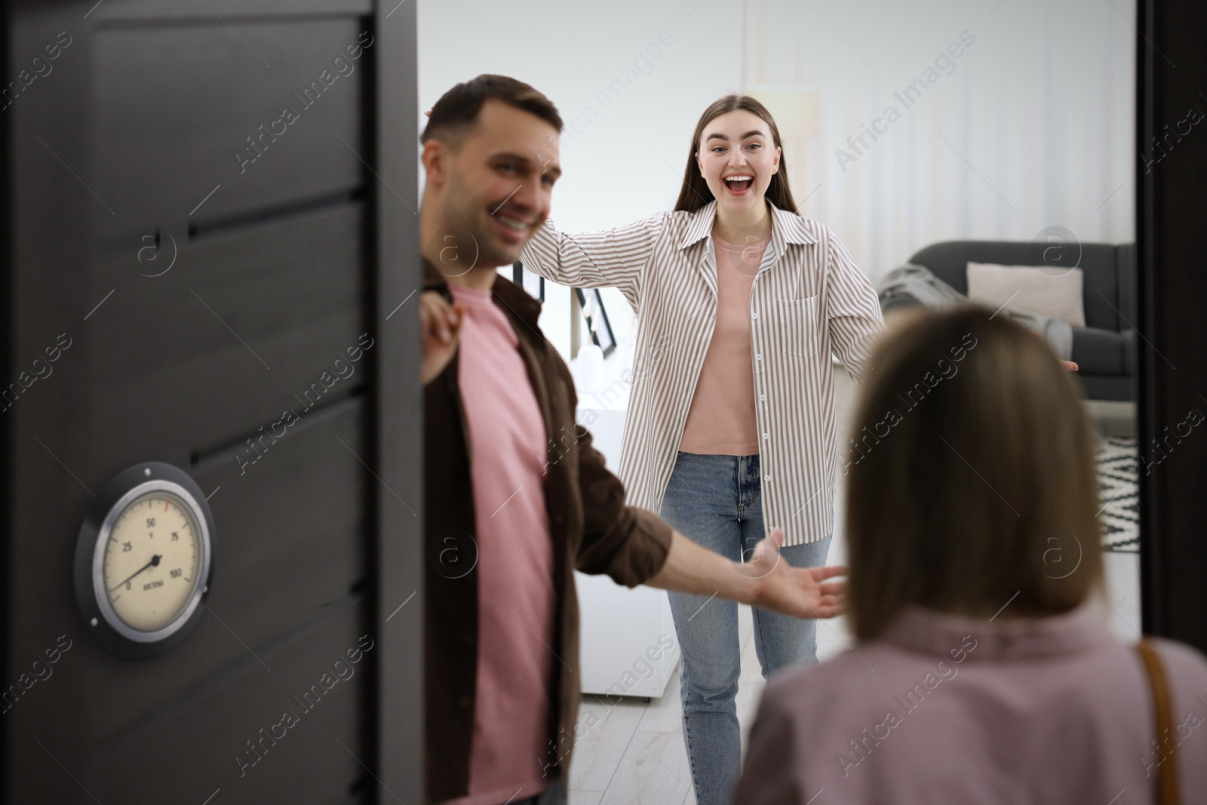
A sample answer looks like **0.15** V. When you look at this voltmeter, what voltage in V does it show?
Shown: **5** V
